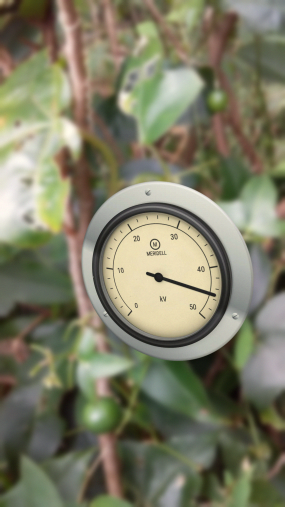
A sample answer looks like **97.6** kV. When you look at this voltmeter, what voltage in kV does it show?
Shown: **45** kV
